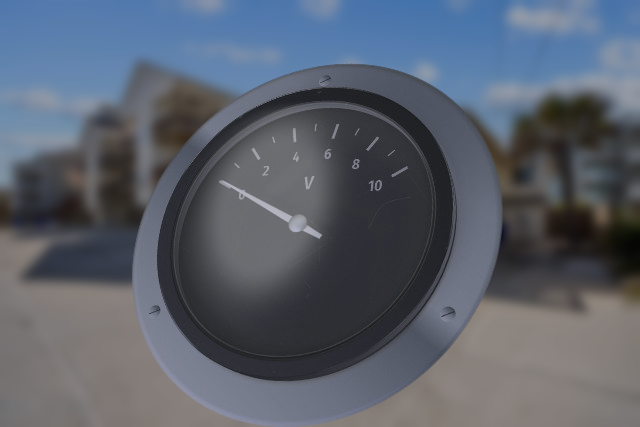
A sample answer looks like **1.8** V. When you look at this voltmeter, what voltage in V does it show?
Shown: **0** V
